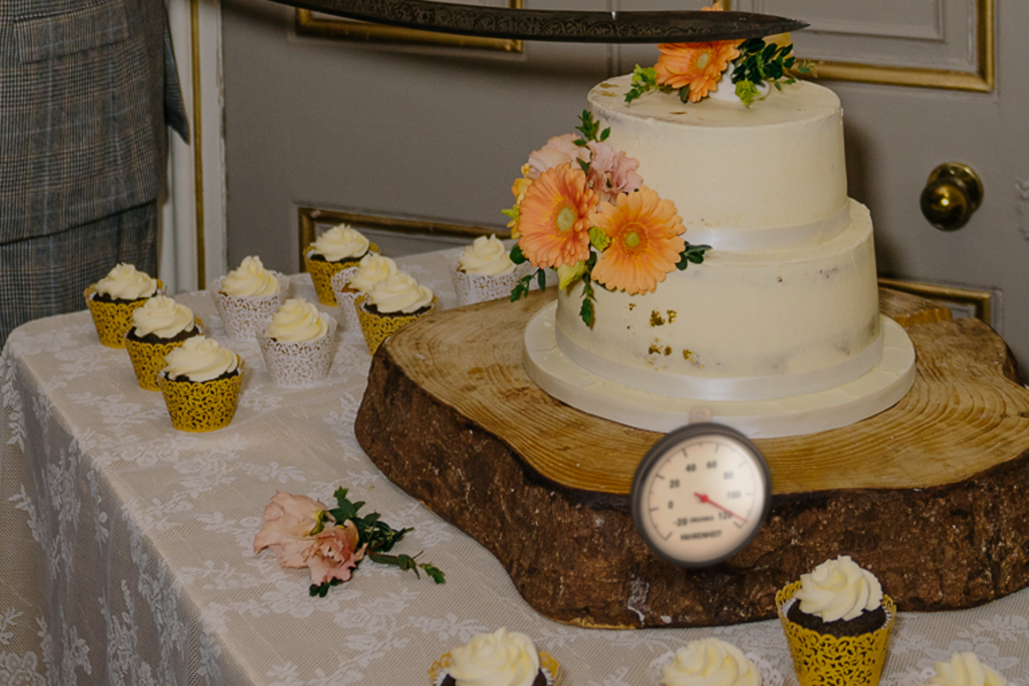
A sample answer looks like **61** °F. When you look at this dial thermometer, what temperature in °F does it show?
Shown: **115** °F
